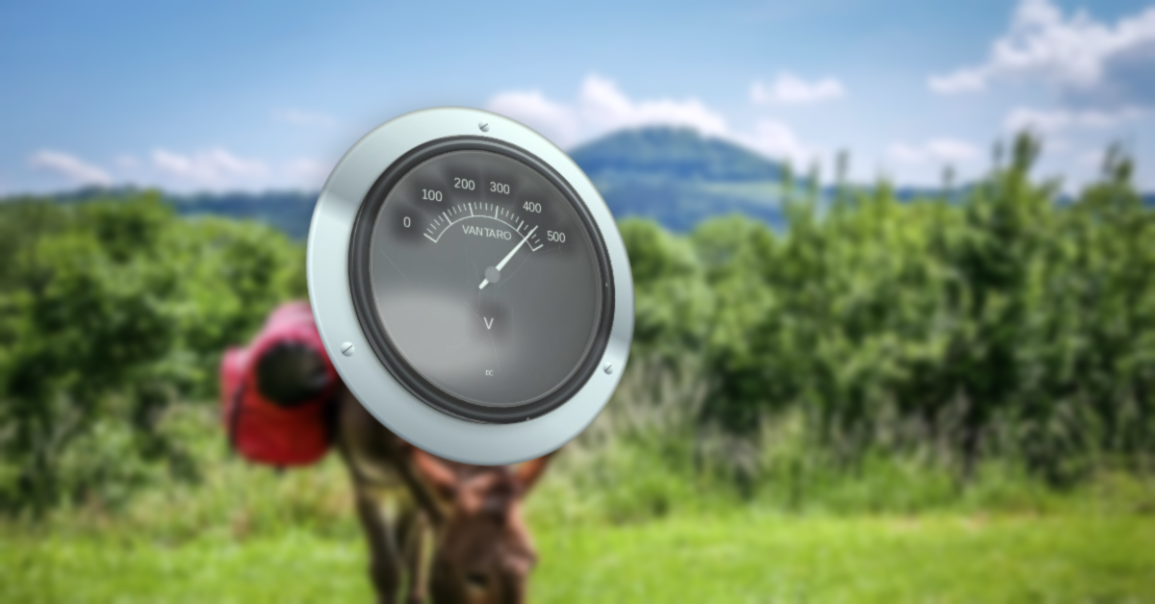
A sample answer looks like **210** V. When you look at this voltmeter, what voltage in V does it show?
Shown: **440** V
